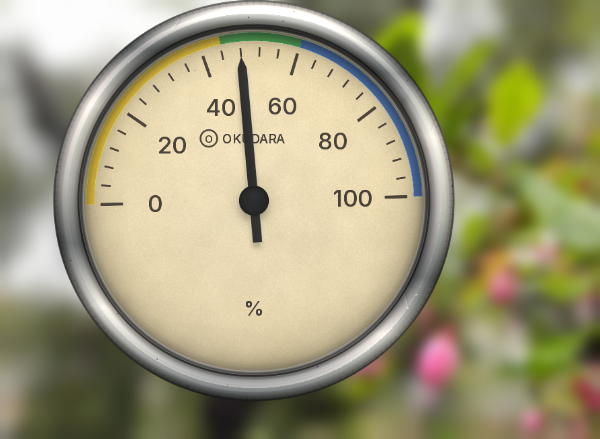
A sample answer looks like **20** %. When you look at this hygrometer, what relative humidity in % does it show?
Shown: **48** %
